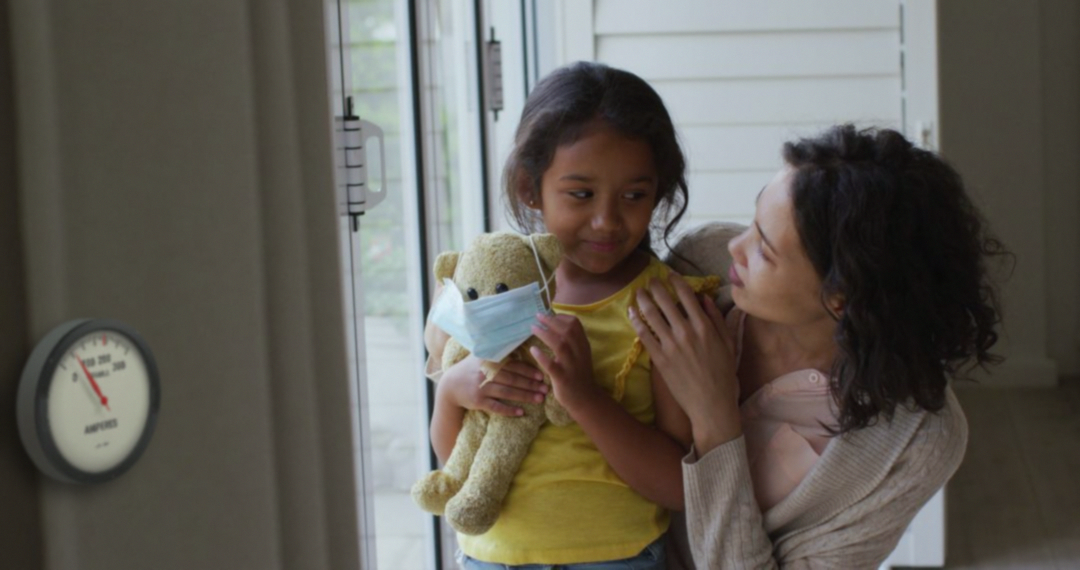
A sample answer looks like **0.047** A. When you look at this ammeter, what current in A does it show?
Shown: **50** A
